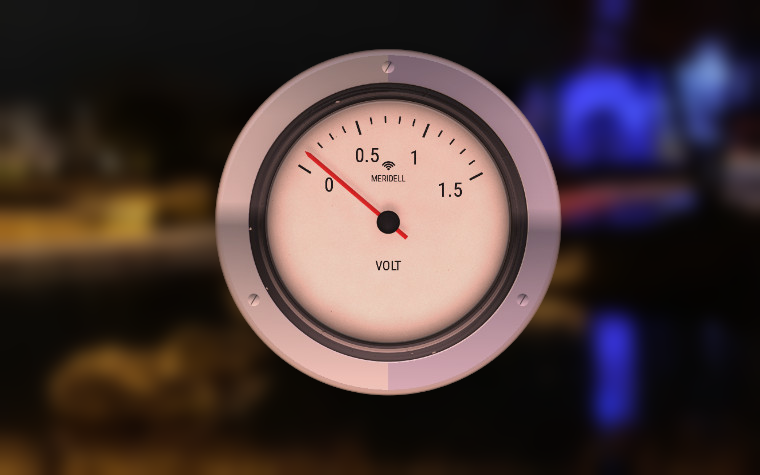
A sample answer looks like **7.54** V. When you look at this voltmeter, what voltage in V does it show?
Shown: **0.1** V
